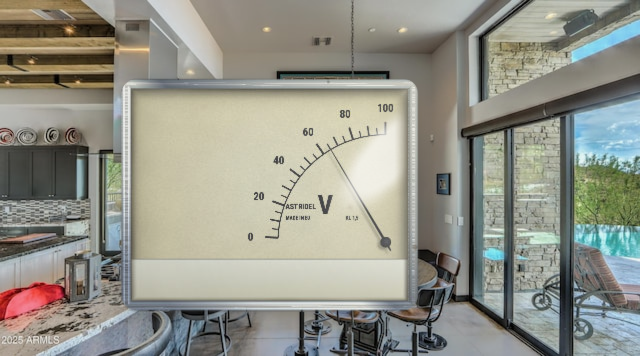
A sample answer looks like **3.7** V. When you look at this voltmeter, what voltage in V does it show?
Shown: **65** V
